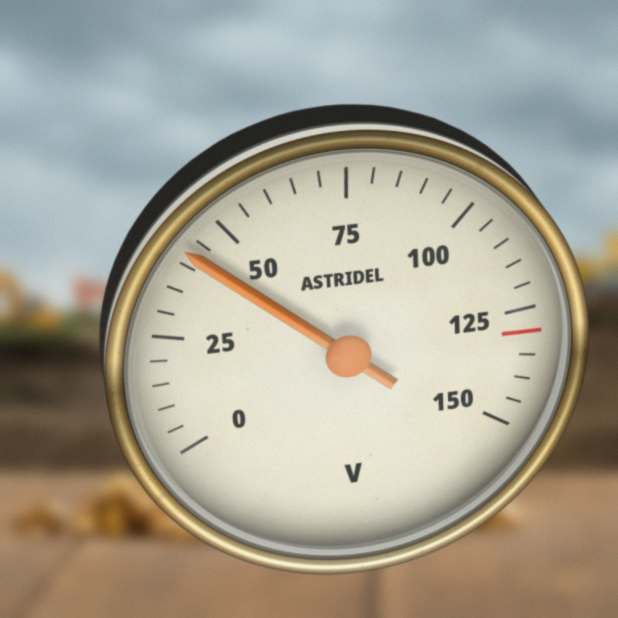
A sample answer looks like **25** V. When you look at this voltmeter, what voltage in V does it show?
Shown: **42.5** V
